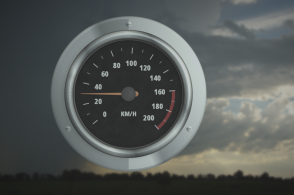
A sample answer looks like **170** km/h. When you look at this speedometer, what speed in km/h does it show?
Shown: **30** km/h
